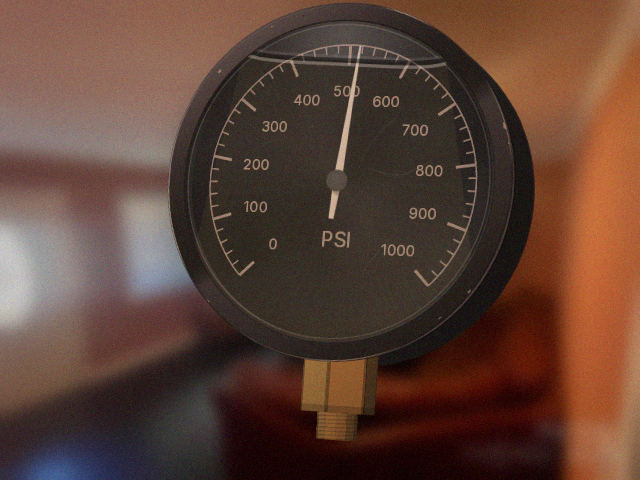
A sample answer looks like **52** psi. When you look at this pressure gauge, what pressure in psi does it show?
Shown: **520** psi
